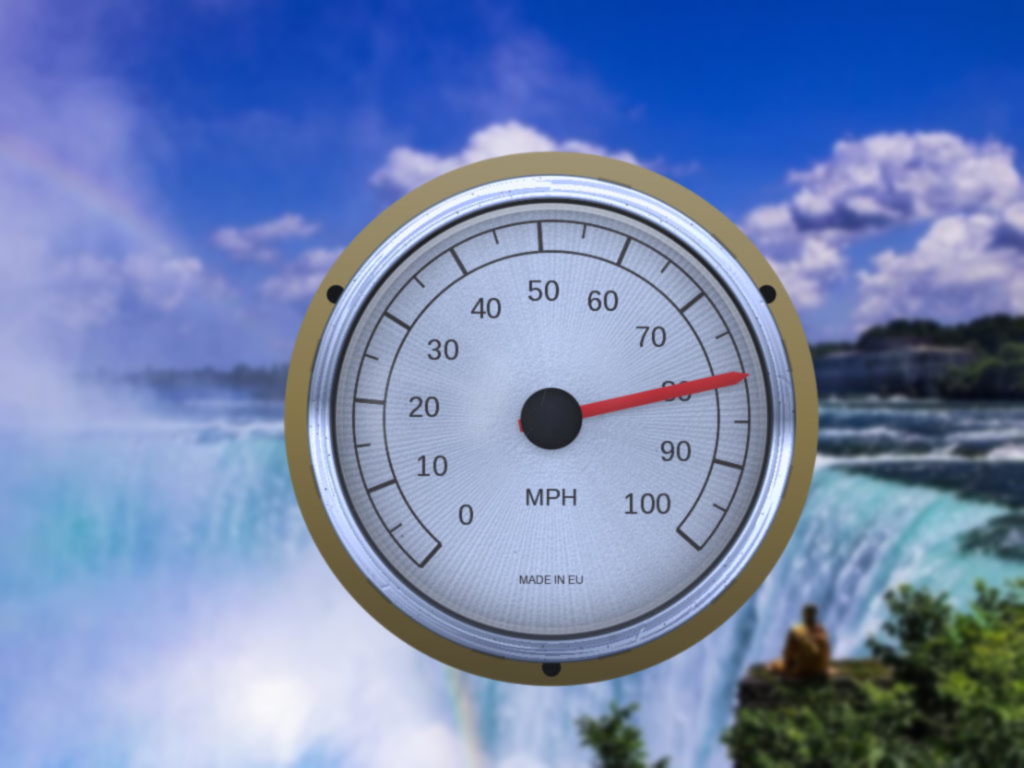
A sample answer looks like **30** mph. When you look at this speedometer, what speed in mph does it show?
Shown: **80** mph
